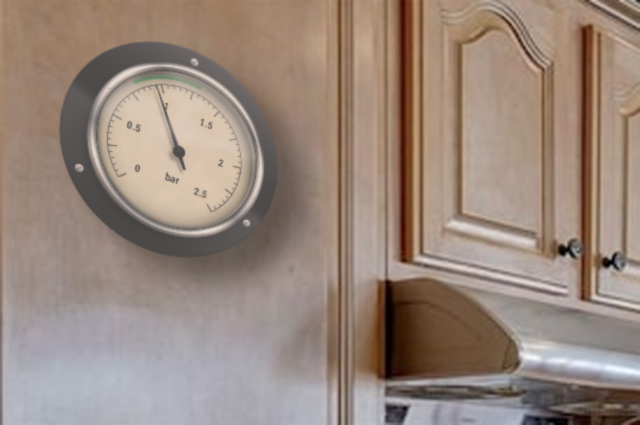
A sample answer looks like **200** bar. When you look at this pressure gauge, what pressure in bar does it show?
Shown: **0.95** bar
